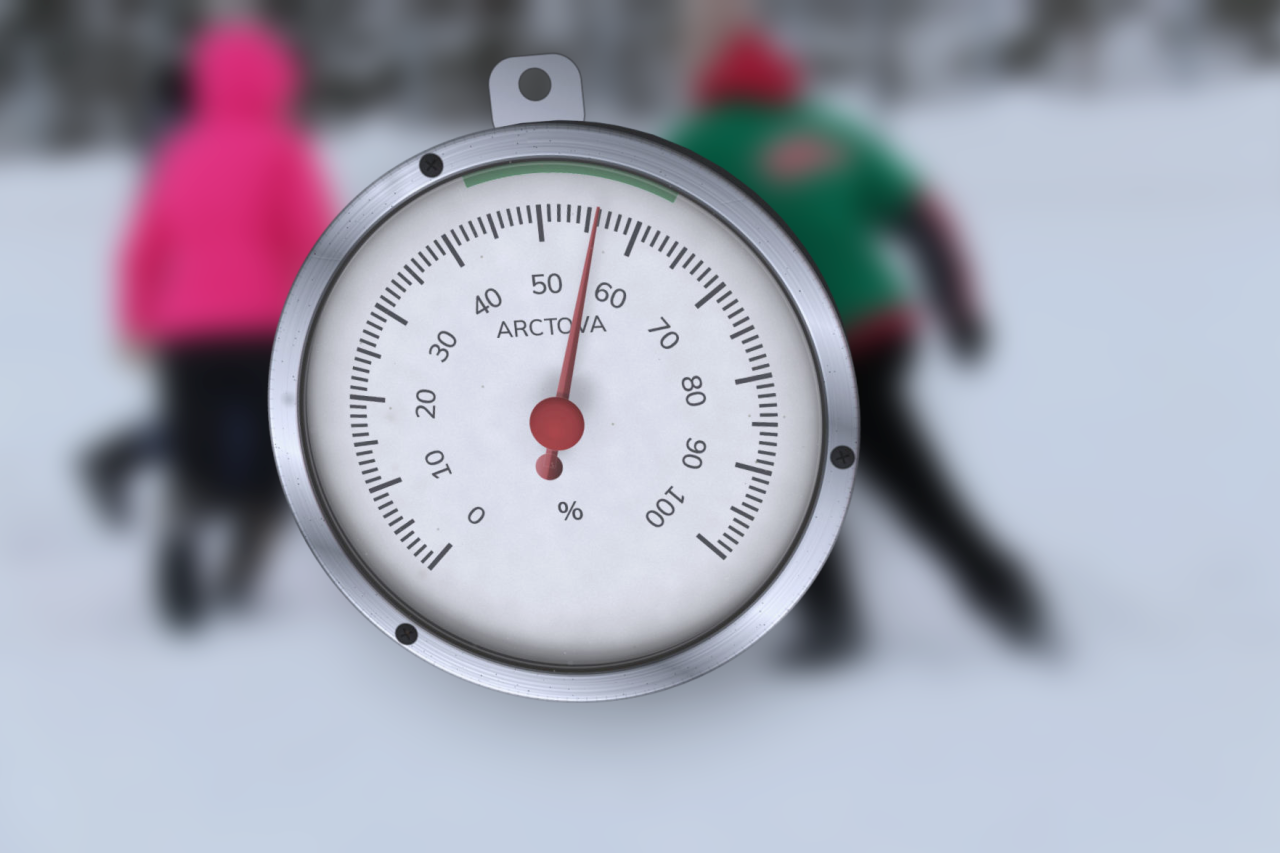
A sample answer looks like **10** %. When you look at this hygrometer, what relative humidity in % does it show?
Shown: **56** %
